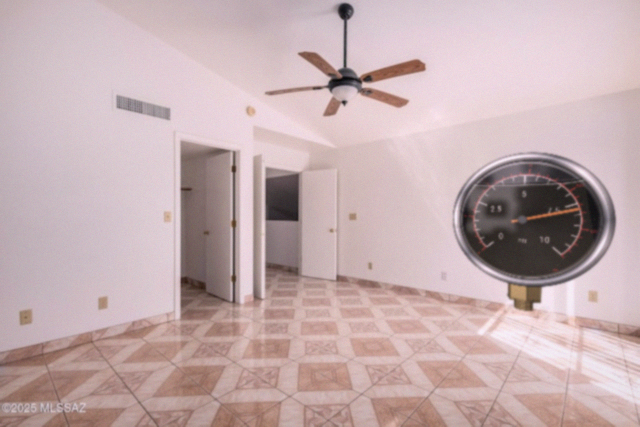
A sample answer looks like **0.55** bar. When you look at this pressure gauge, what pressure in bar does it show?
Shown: **7.75** bar
